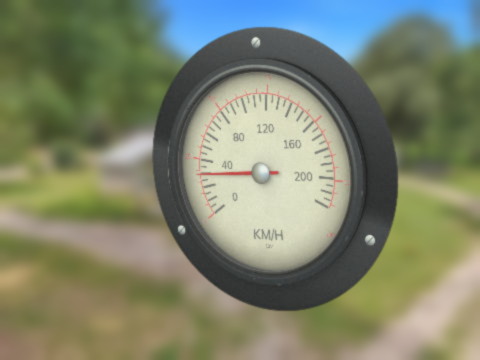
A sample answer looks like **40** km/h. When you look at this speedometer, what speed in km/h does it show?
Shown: **30** km/h
